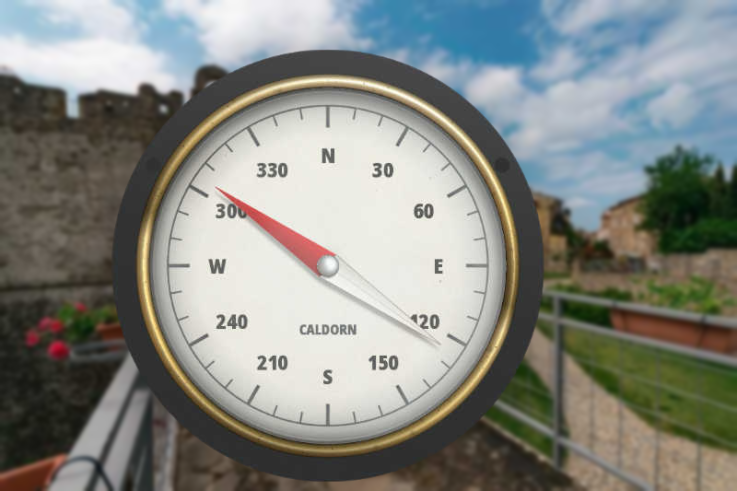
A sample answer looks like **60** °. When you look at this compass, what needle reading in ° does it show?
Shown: **305** °
